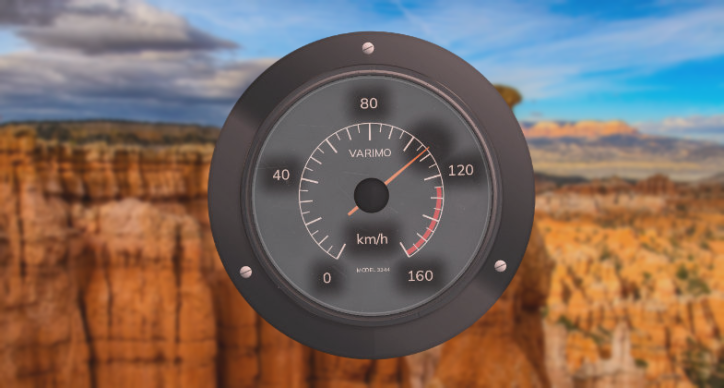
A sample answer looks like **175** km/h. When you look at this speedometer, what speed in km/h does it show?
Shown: **107.5** km/h
